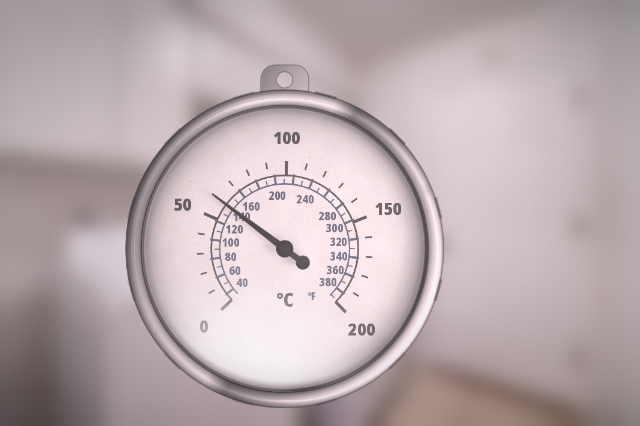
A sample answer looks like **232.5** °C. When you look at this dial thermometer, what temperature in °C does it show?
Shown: **60** °C
